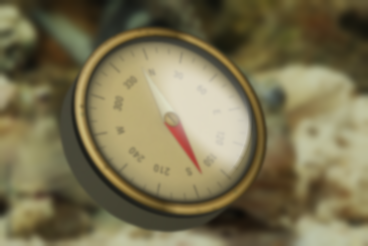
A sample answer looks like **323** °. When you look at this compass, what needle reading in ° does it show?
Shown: **170** °
